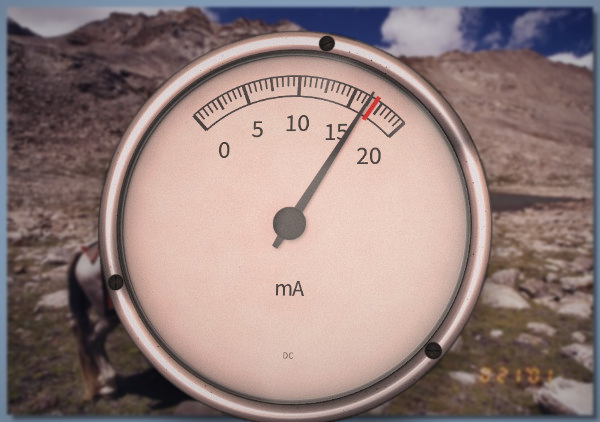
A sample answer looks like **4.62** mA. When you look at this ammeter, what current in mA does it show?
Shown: **16.5** mA
